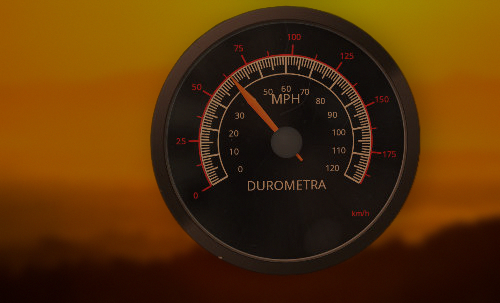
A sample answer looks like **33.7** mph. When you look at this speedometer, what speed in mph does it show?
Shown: **40** mph
